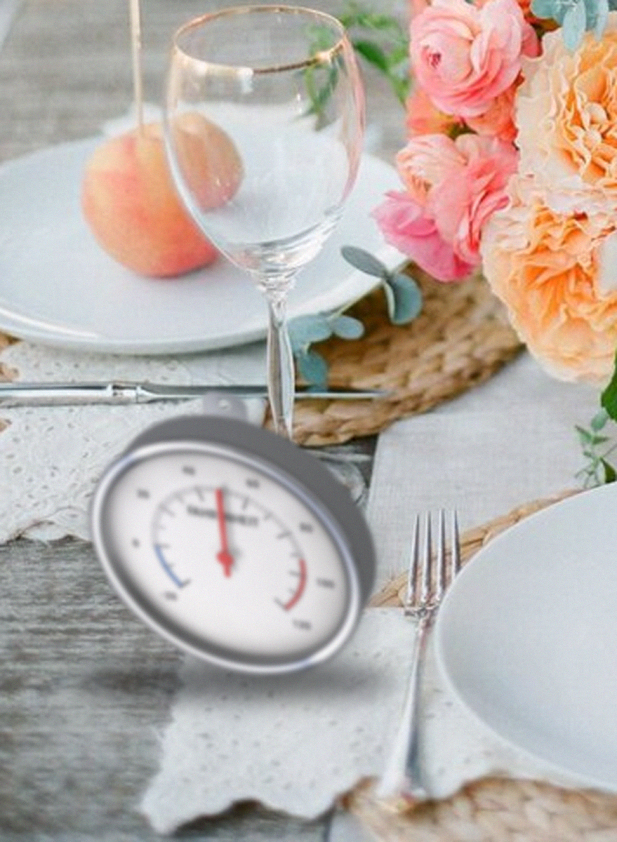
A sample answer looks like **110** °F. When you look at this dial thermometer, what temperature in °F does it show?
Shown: **50** °F
